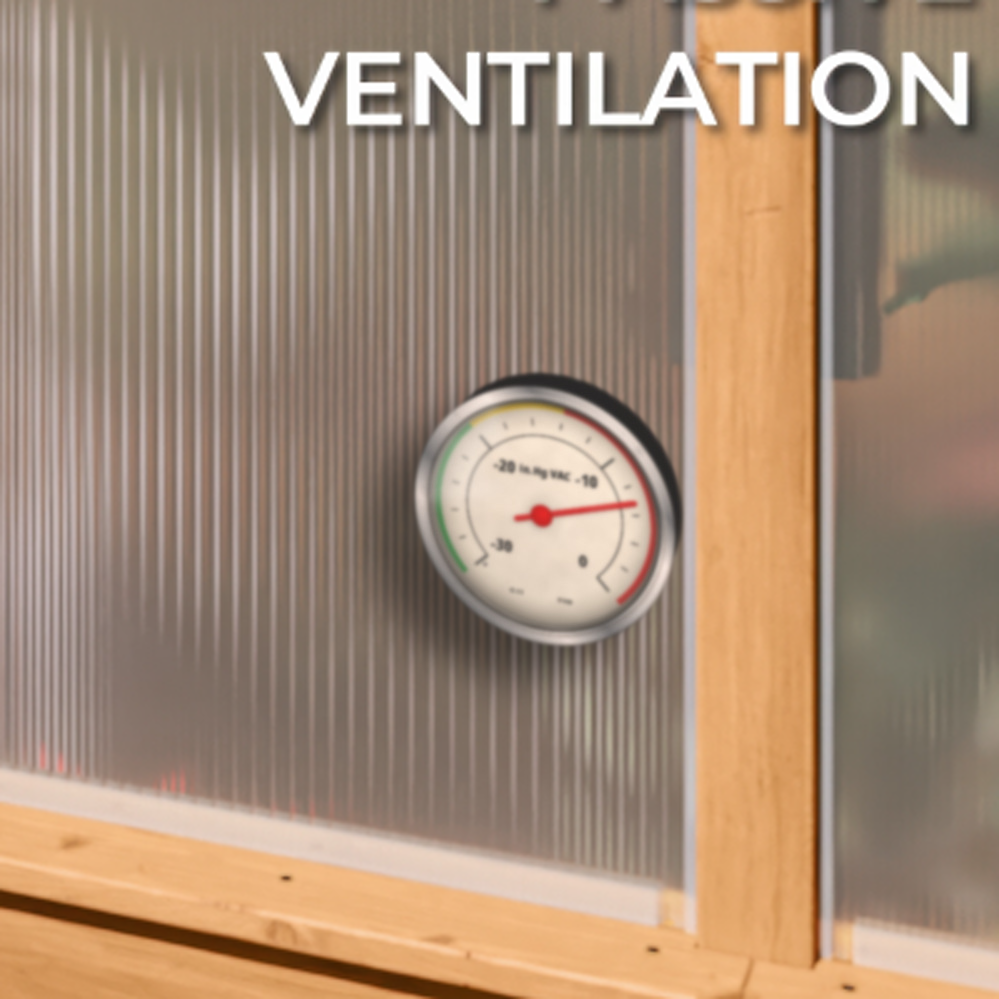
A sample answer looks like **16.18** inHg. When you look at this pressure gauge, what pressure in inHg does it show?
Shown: **-7** inHg
